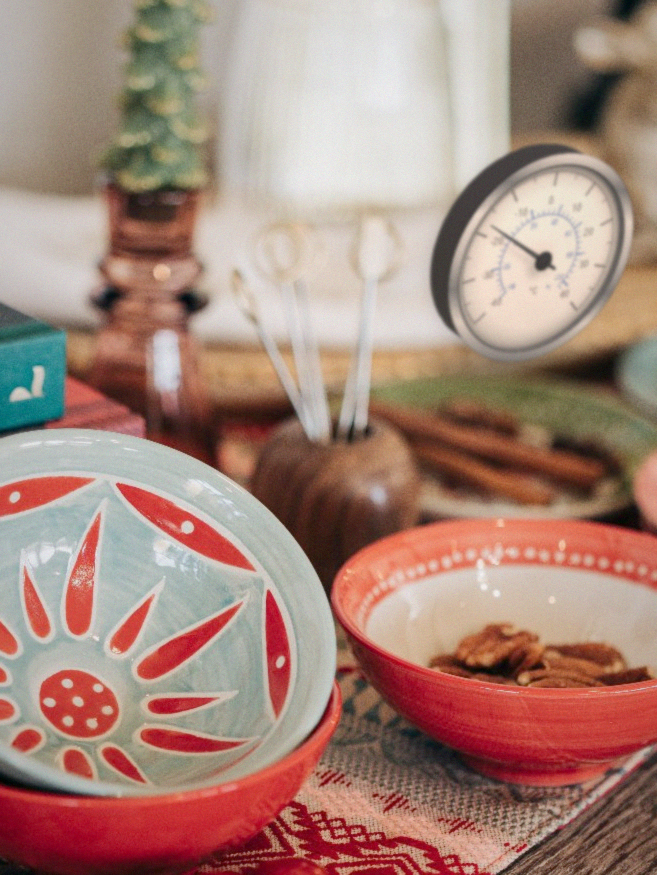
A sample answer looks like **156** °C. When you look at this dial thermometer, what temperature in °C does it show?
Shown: **-17.5** °C
